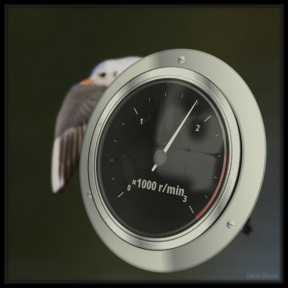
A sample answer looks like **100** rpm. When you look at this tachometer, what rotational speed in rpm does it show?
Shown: **1800** rpm
